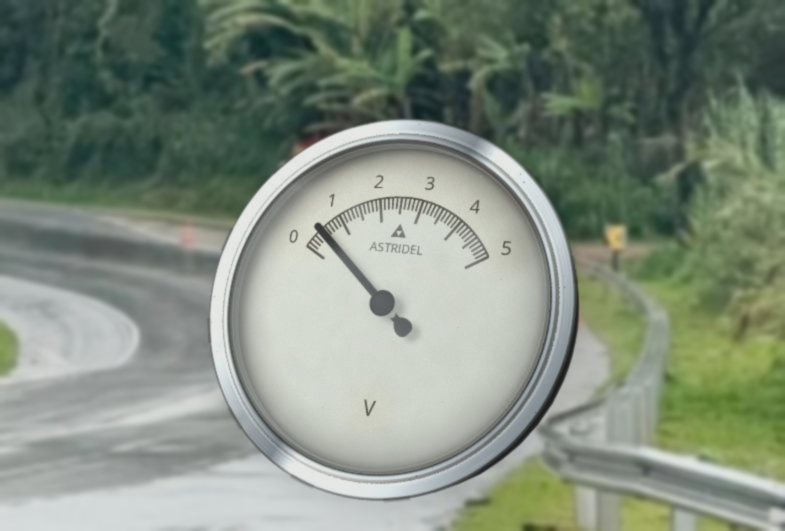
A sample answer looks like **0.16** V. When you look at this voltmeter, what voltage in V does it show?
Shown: **0.5** V
